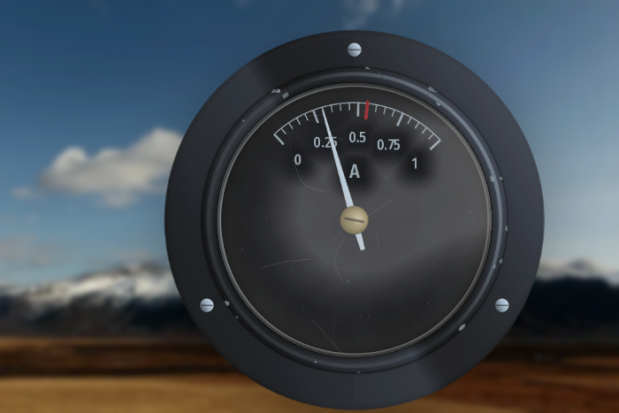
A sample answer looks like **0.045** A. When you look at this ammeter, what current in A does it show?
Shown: **0.3** A
